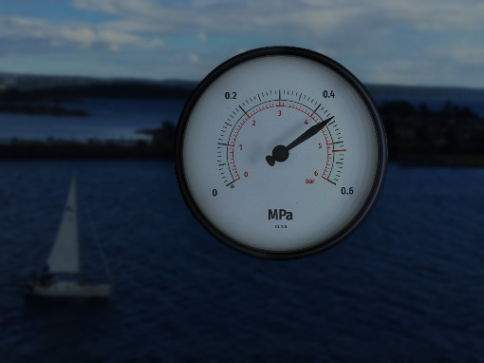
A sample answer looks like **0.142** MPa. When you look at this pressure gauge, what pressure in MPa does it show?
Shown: **0.44** MPa
